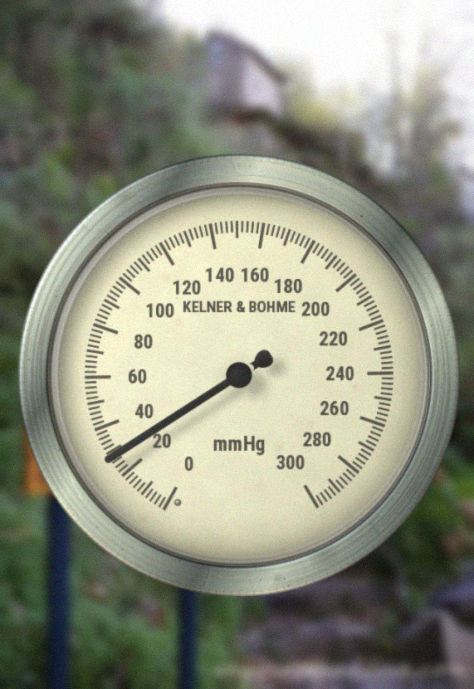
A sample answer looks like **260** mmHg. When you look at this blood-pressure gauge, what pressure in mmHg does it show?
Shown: **28** mmHg
